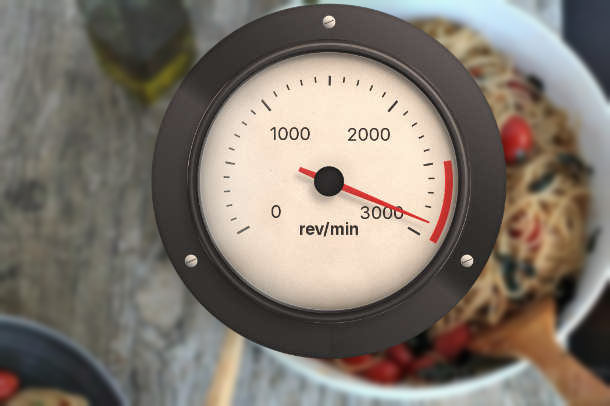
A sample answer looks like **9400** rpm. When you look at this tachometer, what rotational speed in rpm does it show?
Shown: **2900** rpm
